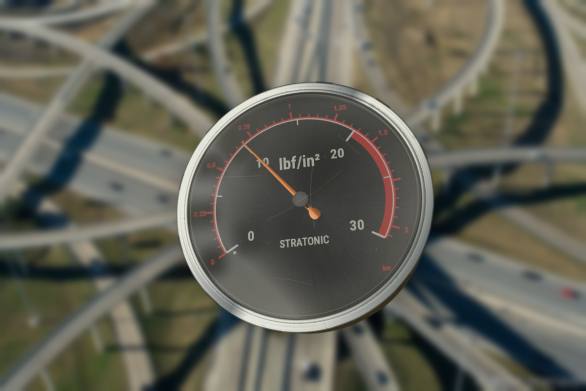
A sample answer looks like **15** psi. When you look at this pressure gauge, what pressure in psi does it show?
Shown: **10** psi
